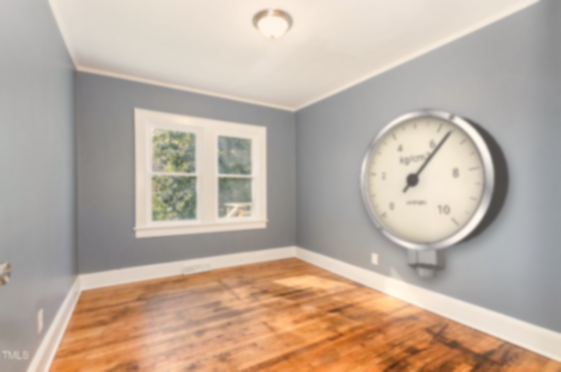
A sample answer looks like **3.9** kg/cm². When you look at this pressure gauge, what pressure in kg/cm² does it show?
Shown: **6.5** kg/cm²
